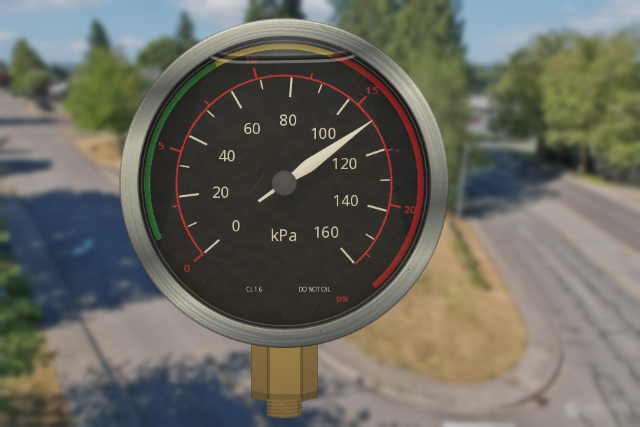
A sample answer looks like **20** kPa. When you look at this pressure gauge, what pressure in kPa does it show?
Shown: **110** kPa
